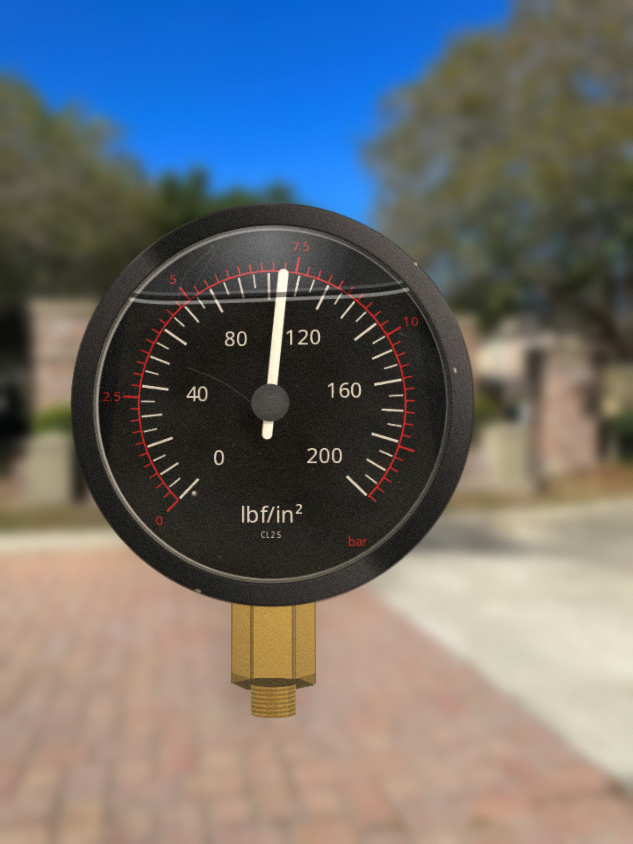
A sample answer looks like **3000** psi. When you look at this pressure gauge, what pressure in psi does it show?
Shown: **105** psi
